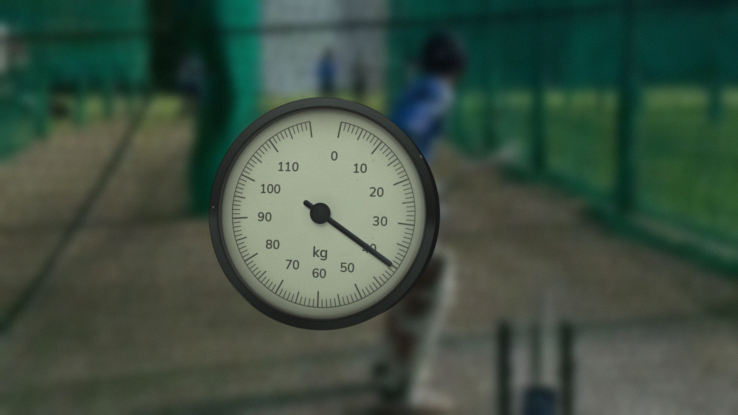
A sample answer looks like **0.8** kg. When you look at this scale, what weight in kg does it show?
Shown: **40** kg
